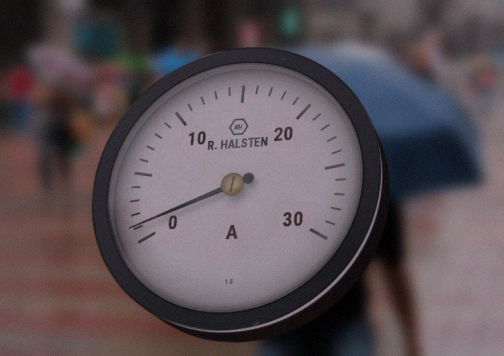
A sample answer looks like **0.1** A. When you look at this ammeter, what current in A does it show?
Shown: **1** A
